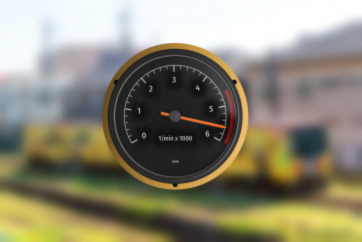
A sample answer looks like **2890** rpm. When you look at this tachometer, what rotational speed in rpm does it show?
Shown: **5600** rpm
